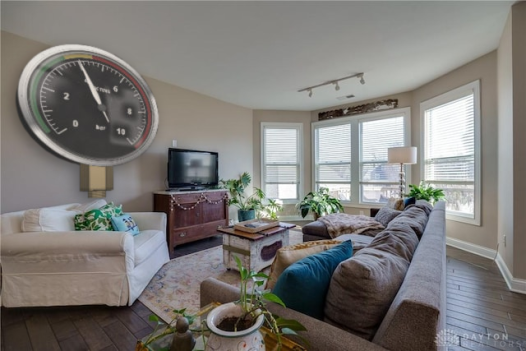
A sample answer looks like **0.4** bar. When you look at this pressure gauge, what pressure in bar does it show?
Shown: **4** bar
